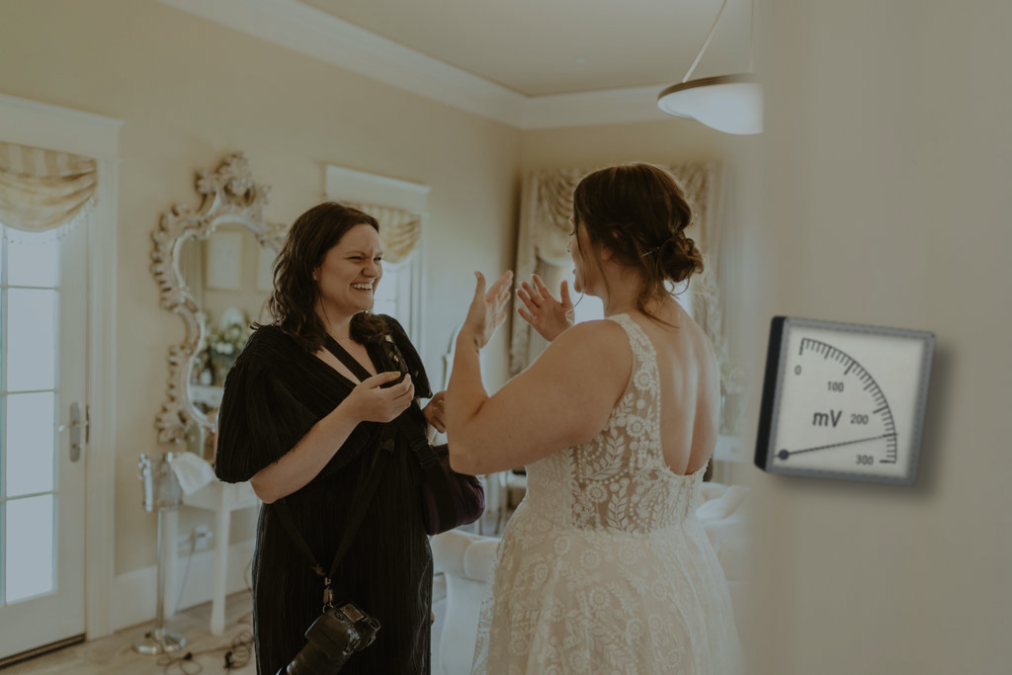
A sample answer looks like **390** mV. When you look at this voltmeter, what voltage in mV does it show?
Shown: **250** mV
